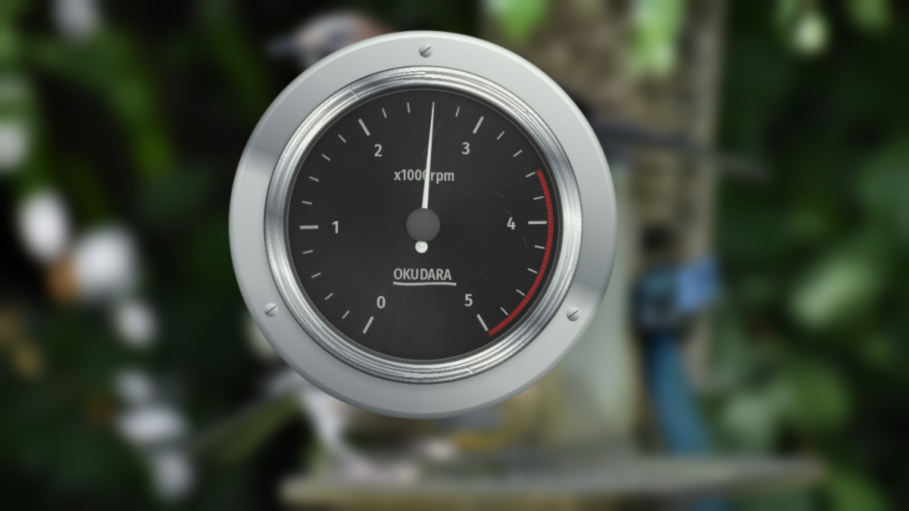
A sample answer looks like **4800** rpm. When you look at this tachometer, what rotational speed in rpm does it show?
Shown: **2600** rpm
